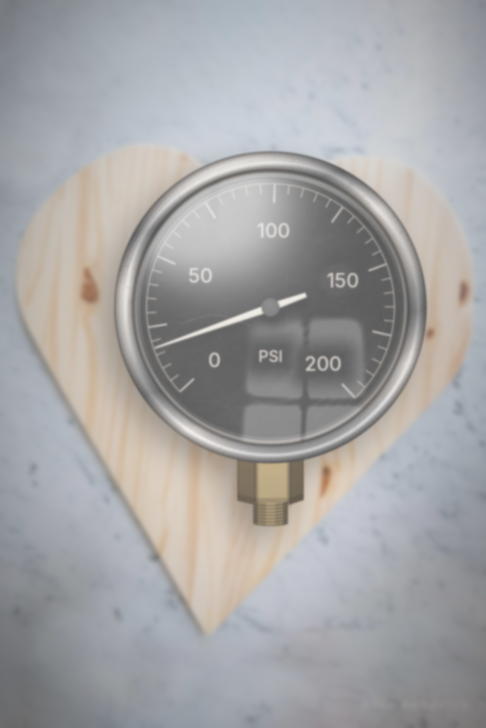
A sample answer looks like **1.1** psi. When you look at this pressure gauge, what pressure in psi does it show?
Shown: **17.5** psi
